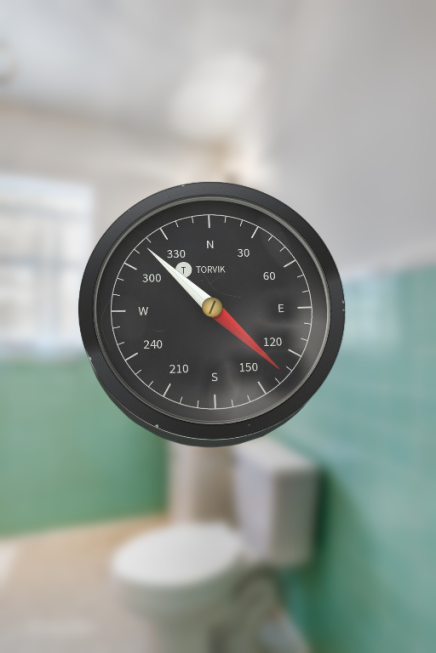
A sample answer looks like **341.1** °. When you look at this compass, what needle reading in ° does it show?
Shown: **135** °
